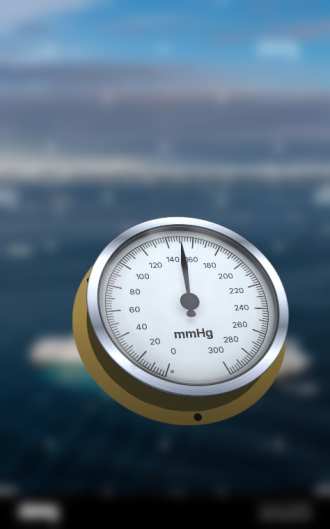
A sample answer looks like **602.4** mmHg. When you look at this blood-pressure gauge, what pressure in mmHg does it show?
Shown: **150** mmHg
